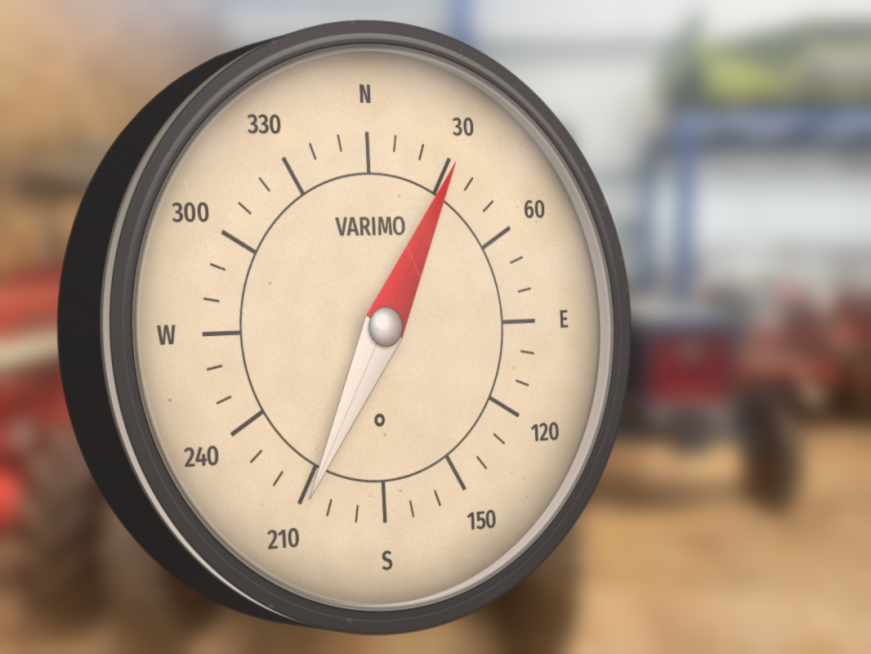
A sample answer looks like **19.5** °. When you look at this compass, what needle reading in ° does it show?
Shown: **30** °
